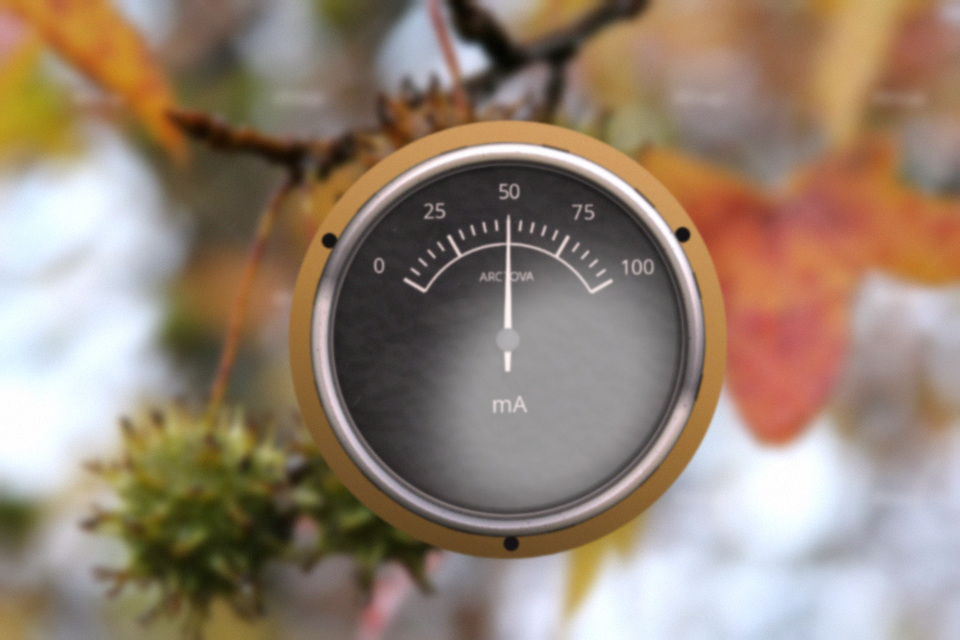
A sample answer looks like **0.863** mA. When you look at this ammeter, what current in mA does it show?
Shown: **50** mA
